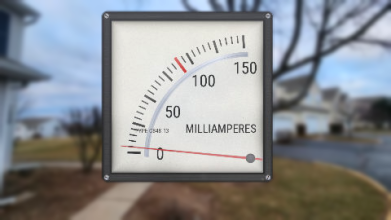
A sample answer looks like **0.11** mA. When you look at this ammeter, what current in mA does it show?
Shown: **5** mA
